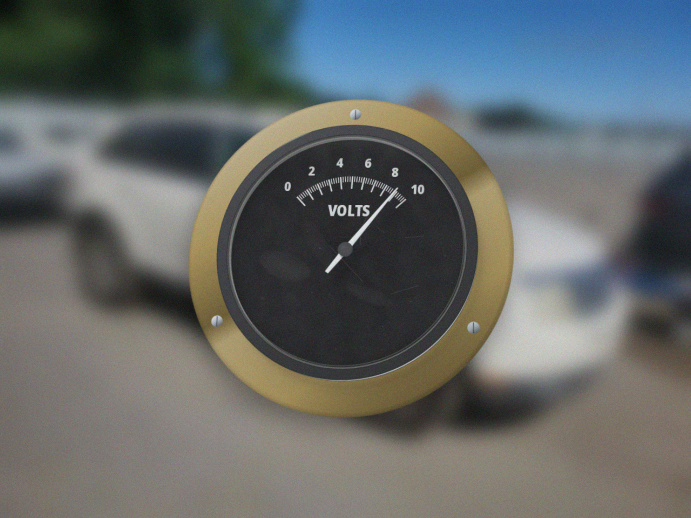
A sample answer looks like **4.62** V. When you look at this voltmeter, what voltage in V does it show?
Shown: **9** V
